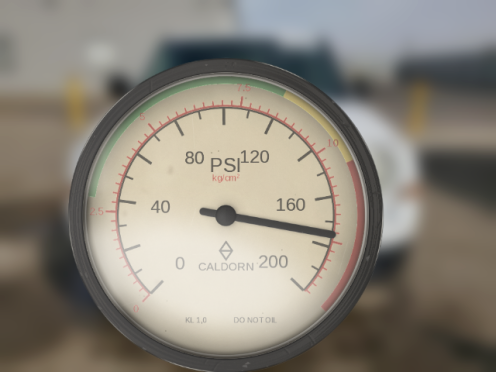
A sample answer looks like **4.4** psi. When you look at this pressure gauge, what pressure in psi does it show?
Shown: **175** psi
